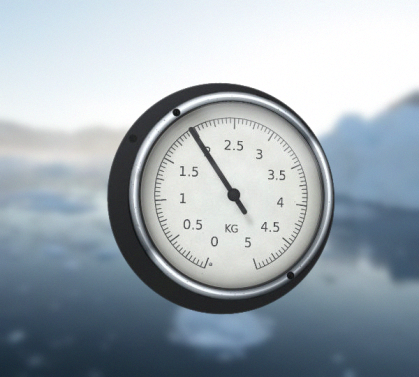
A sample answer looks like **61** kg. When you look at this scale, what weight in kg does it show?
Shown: **1.95** kg
